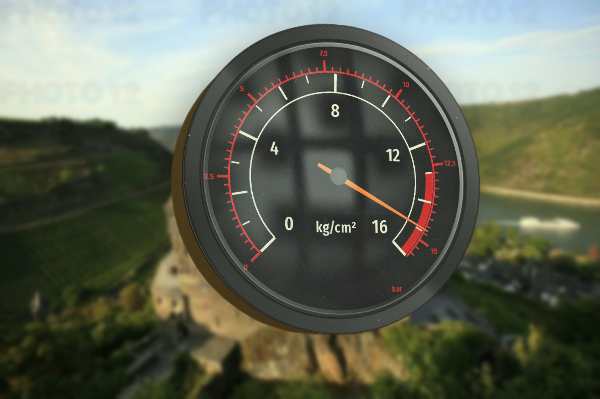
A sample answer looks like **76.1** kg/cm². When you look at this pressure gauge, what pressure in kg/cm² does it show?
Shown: **15** kg/cm²
